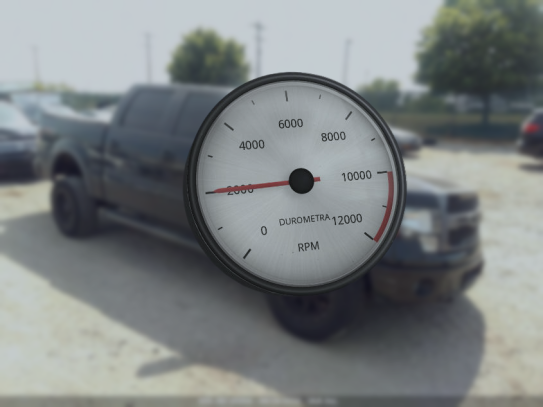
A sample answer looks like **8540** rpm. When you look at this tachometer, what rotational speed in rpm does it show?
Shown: **2000** rpm
